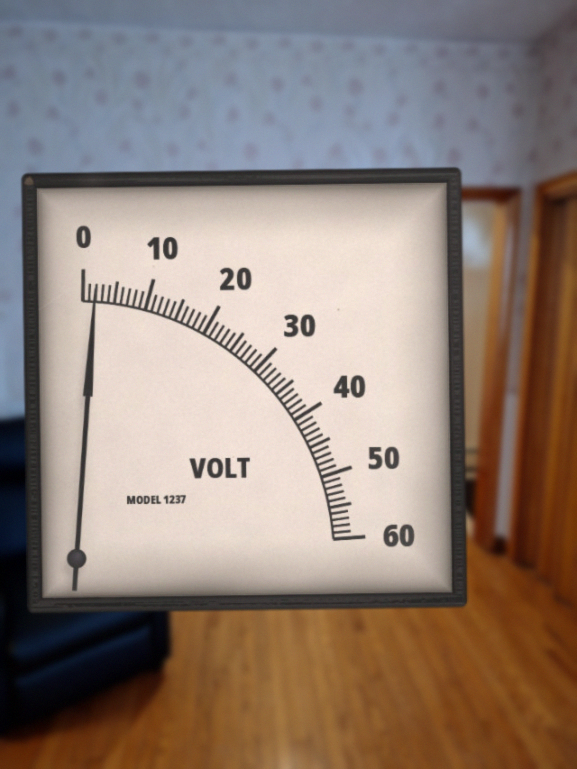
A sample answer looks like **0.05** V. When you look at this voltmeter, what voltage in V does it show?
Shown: **2** V
